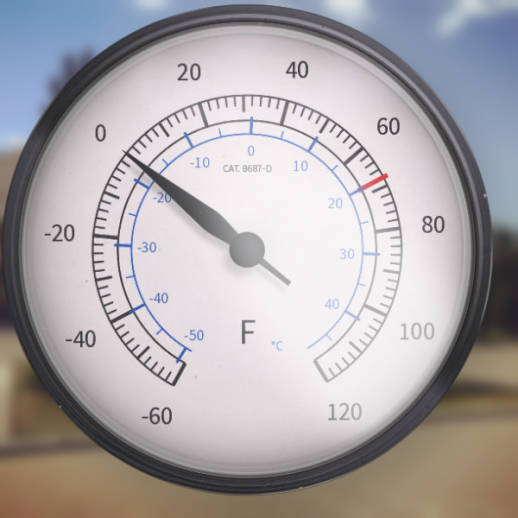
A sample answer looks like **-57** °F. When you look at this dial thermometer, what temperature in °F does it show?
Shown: **0** °F
